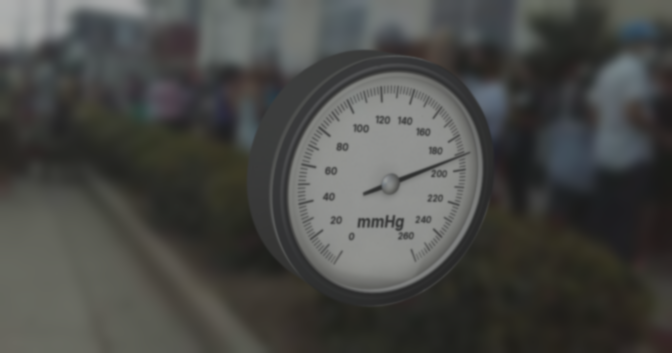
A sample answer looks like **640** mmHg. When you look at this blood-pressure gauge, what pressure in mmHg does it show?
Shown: **190** mmHg
